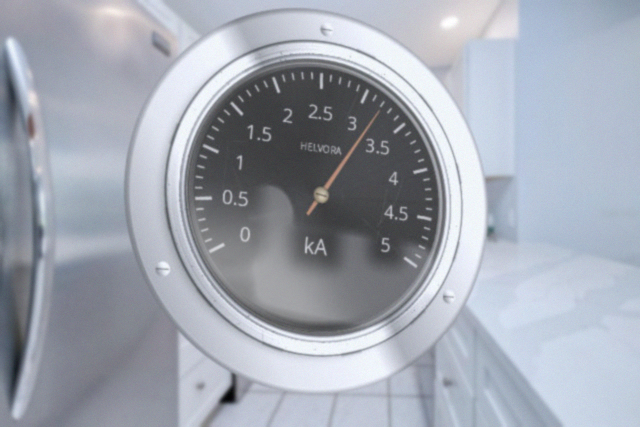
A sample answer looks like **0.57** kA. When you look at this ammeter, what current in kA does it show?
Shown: **3.2** kA
